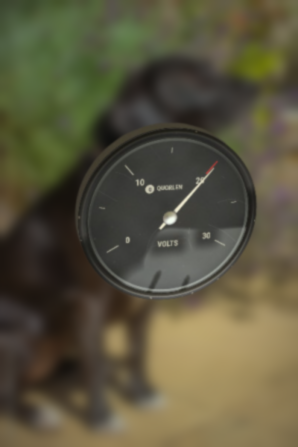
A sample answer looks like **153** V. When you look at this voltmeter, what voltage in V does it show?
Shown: **20** V
